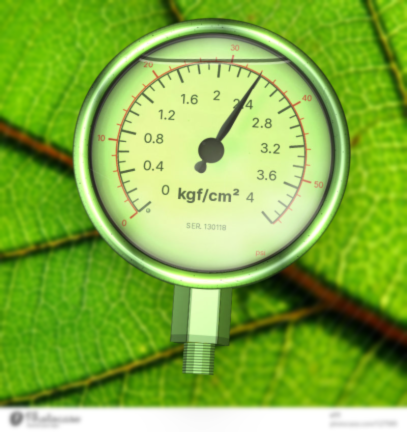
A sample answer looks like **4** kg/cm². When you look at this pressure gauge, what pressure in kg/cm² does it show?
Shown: **2.4** kg/cm²
